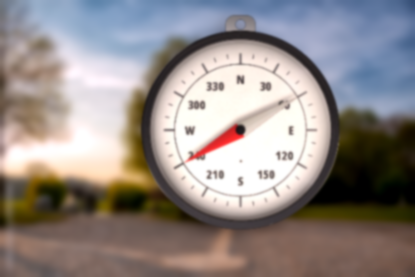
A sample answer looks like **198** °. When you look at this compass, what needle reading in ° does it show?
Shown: **240** °
